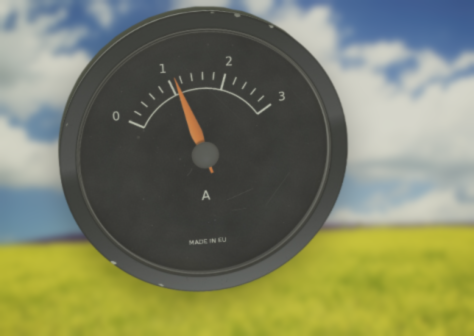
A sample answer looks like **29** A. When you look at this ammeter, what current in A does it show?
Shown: **1.1** A
